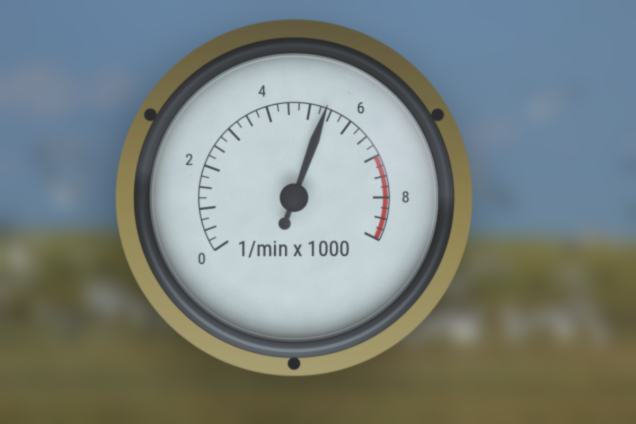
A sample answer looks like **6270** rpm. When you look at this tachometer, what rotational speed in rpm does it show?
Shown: **5375** rpm
